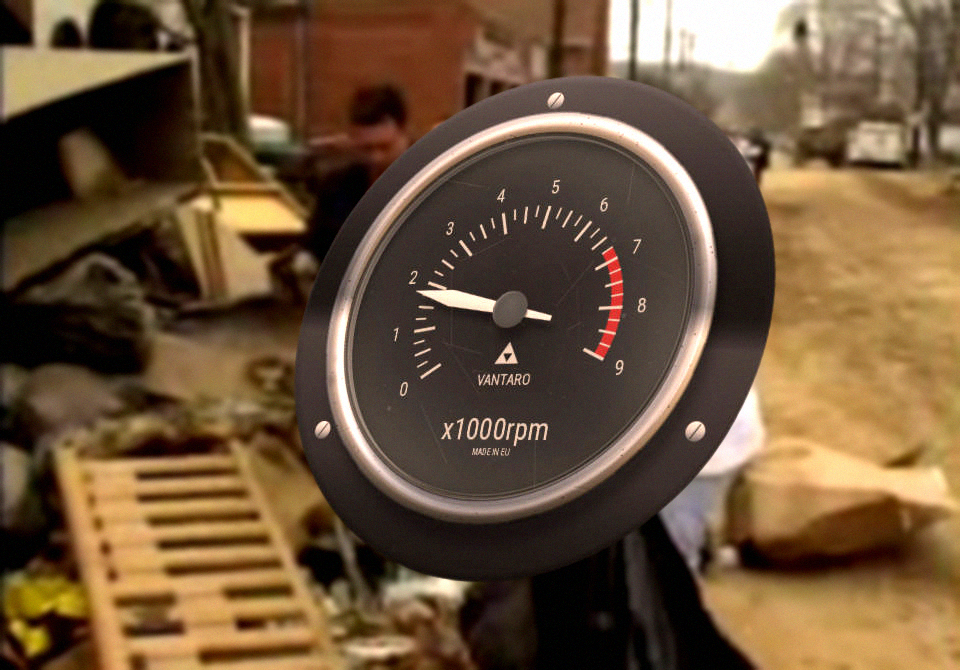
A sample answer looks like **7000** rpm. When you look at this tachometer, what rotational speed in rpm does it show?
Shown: **1750** rpm
